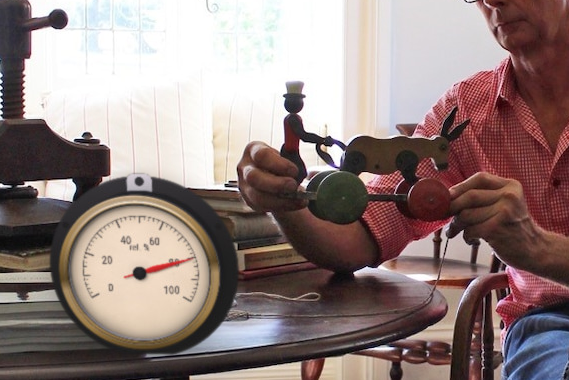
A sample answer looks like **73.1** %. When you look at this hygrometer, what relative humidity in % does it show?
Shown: **80** %
